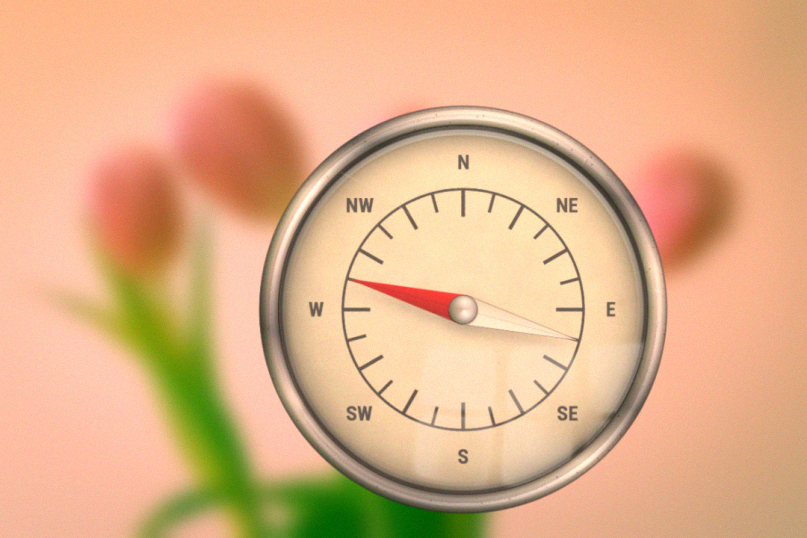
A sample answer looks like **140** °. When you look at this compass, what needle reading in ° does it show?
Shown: **285** °
